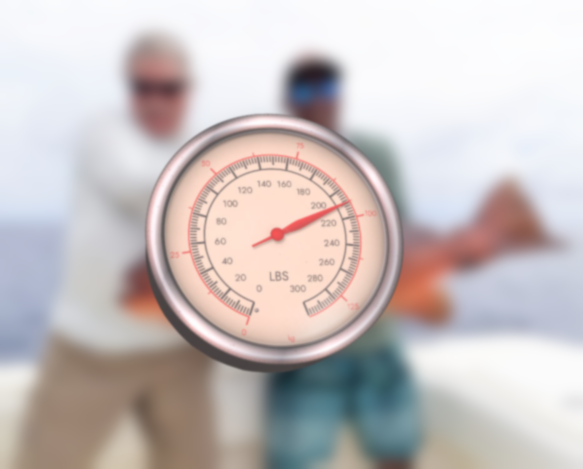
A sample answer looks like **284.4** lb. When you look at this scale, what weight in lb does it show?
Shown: **210** lb
